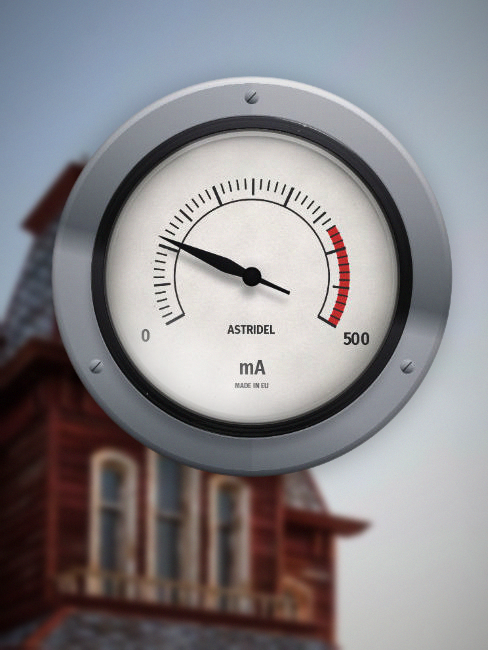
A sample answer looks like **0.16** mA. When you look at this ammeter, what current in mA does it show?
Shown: **110** mA
